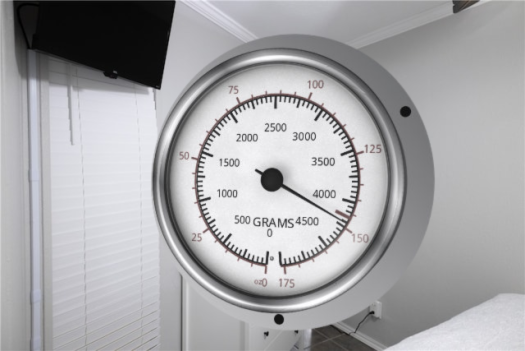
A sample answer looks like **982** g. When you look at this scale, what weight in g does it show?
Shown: **4200** g
